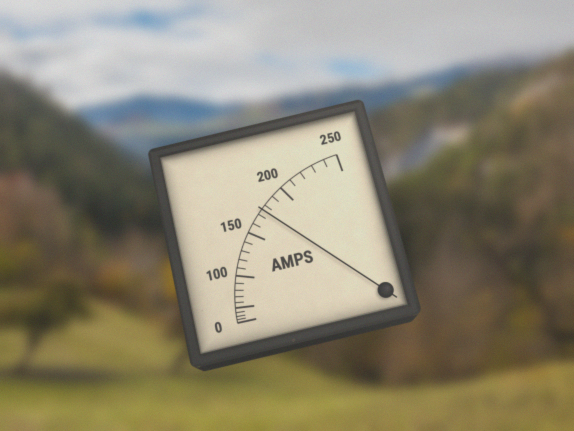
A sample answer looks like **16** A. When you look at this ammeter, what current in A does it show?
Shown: **175** A
